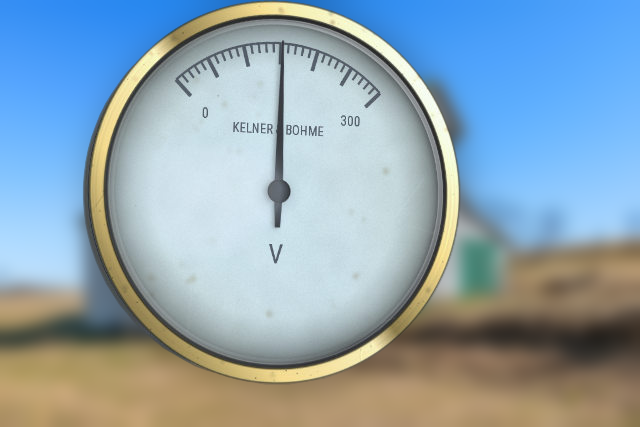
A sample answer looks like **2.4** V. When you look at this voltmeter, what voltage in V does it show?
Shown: **150** V
